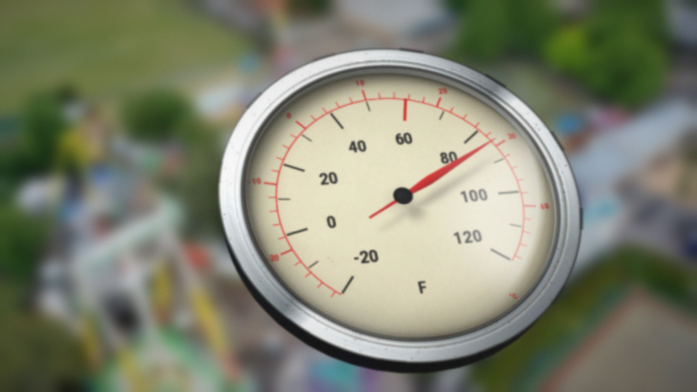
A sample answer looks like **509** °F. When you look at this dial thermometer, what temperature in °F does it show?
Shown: **85** °F
